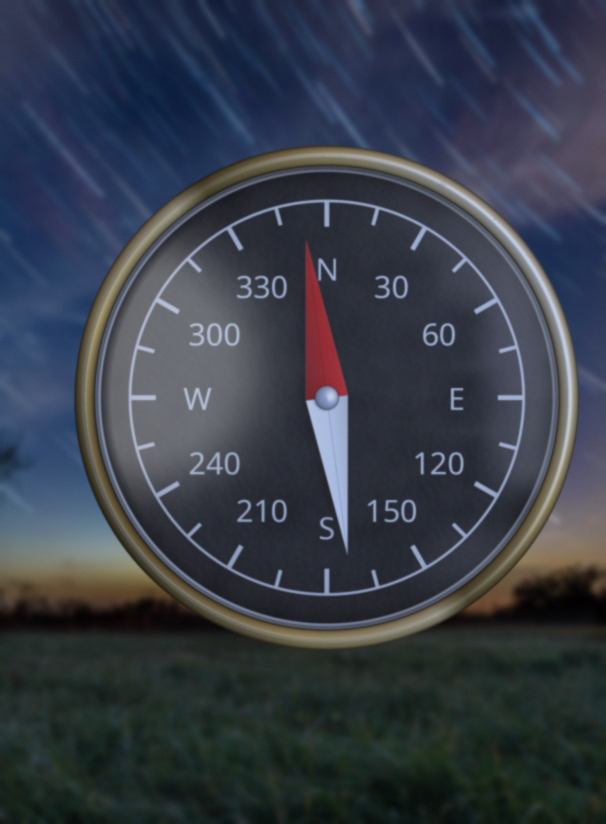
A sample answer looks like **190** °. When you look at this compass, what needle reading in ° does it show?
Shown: **352.5** °
